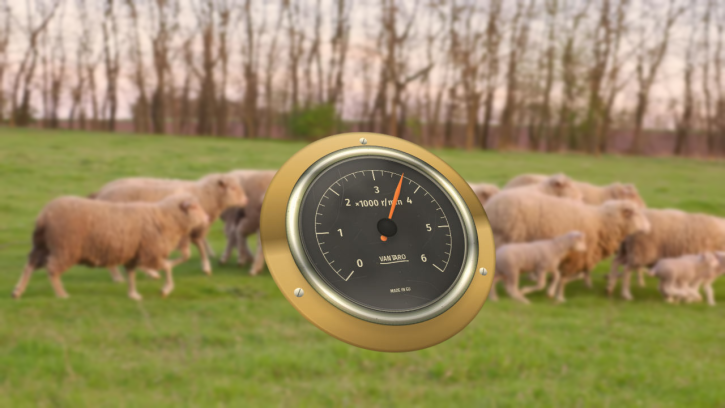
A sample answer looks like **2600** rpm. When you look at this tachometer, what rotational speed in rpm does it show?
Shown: **3600** rpm
